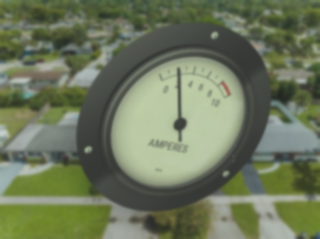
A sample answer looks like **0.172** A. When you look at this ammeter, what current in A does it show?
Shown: **2** A
